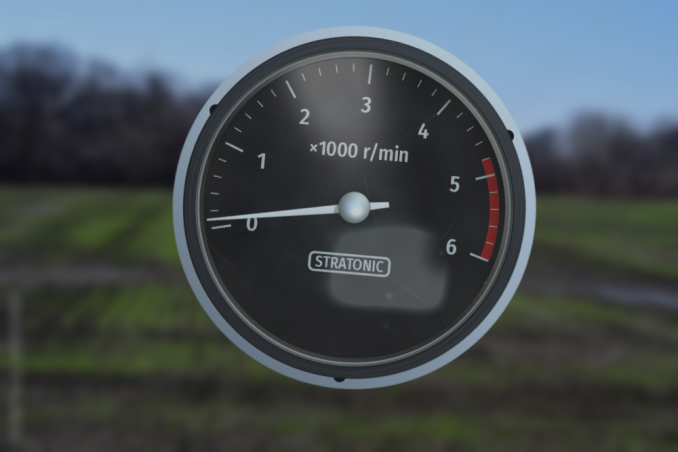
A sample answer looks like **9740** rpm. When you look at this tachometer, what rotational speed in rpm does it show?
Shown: **100** rpm
